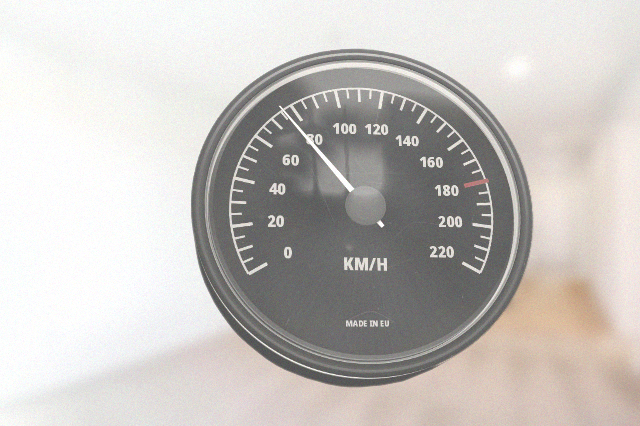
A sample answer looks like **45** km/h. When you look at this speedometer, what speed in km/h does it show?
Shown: **75** km/h
